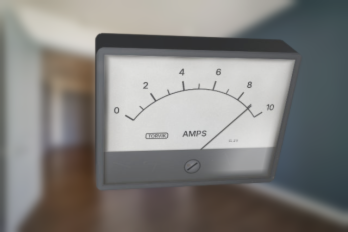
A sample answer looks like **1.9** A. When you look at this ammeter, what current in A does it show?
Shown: **9** A
